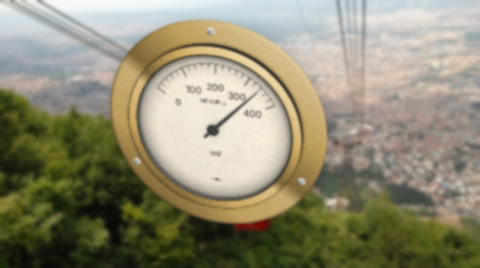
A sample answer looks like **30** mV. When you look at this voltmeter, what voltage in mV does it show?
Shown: **340** mV
